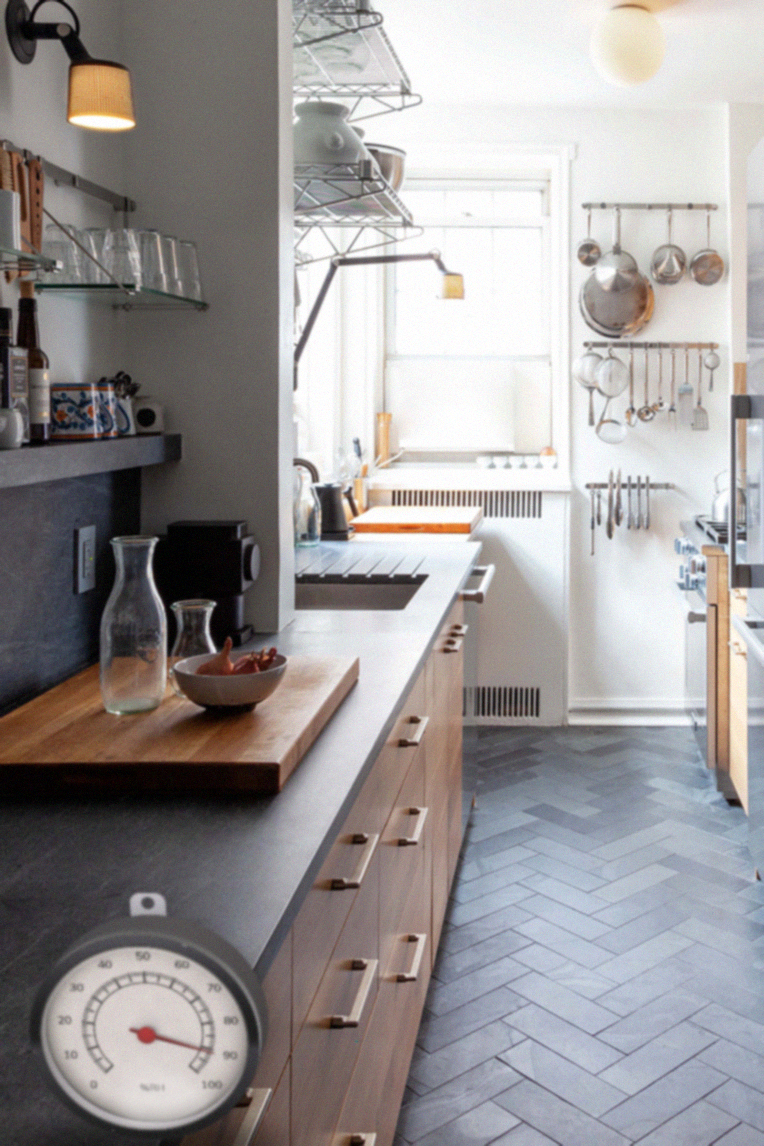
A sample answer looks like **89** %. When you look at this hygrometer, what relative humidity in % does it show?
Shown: **90** %
